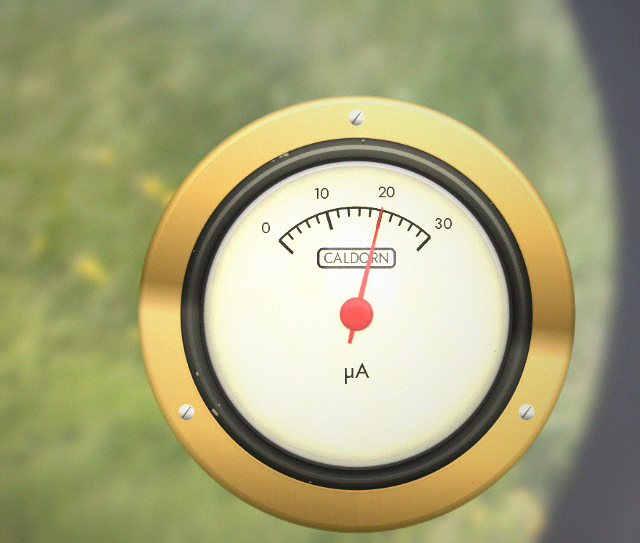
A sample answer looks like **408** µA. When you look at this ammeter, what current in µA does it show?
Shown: **20** µA
